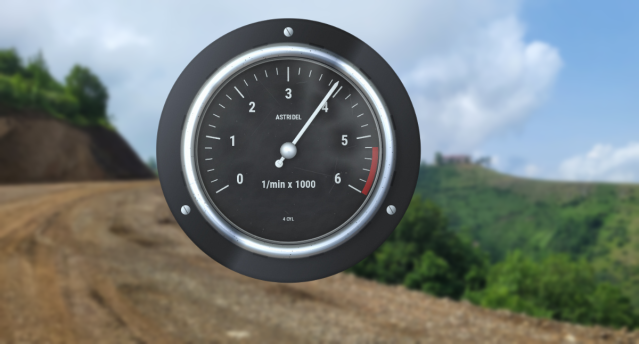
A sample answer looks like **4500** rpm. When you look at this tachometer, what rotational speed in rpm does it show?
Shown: **3900** rpm
